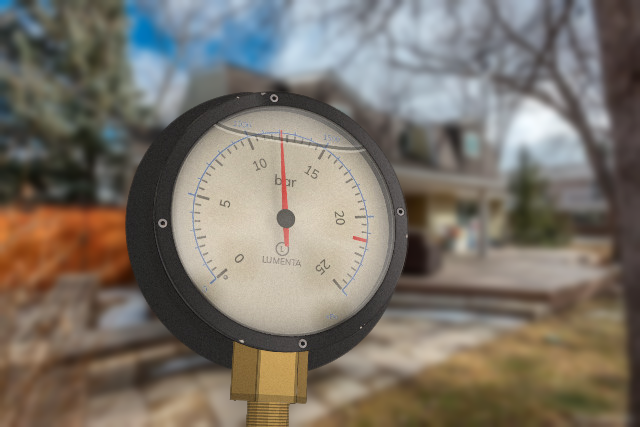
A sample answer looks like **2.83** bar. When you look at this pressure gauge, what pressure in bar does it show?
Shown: **12** bar
